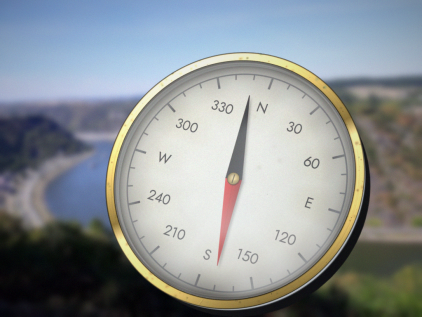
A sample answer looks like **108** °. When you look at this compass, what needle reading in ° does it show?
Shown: **170** °
